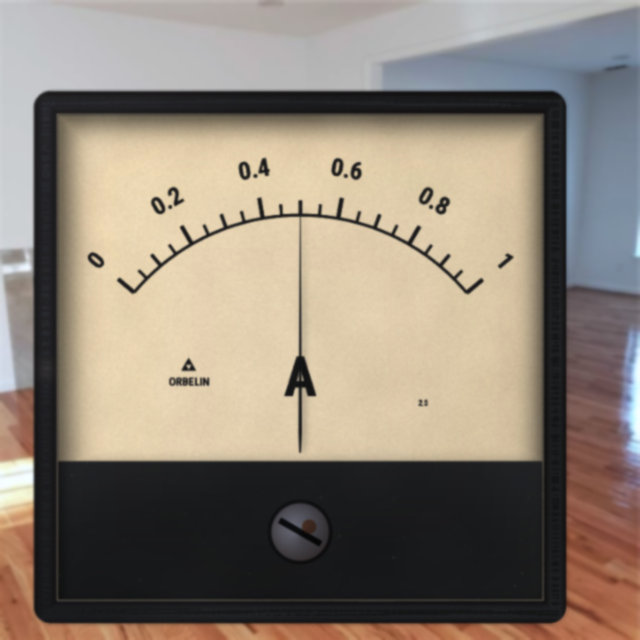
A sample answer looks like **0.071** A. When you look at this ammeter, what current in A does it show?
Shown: **0.5** A
